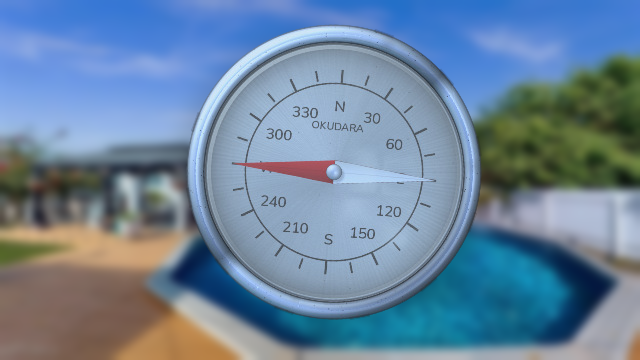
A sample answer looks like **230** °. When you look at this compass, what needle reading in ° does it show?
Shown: **270** °
